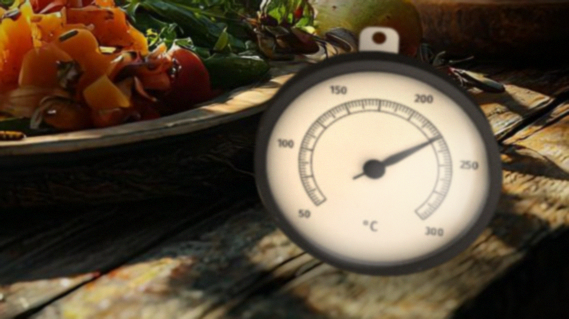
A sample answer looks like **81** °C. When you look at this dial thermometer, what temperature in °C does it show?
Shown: **225** °C
